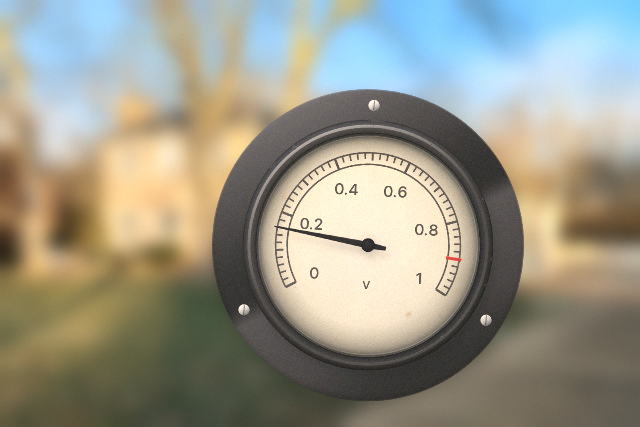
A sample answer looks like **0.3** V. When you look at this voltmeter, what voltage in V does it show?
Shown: **0.16** V
